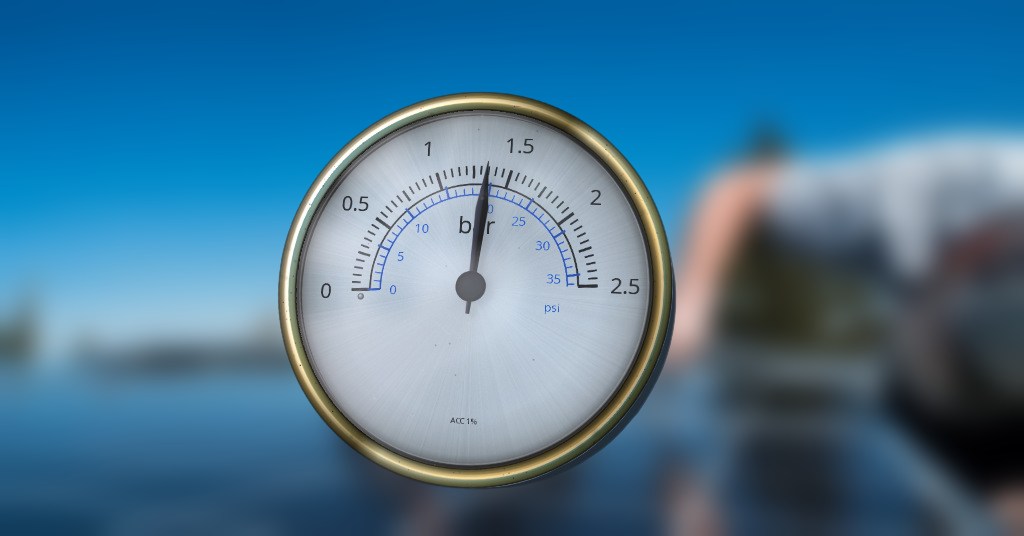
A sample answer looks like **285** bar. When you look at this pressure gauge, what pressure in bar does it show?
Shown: **1.35** bar
